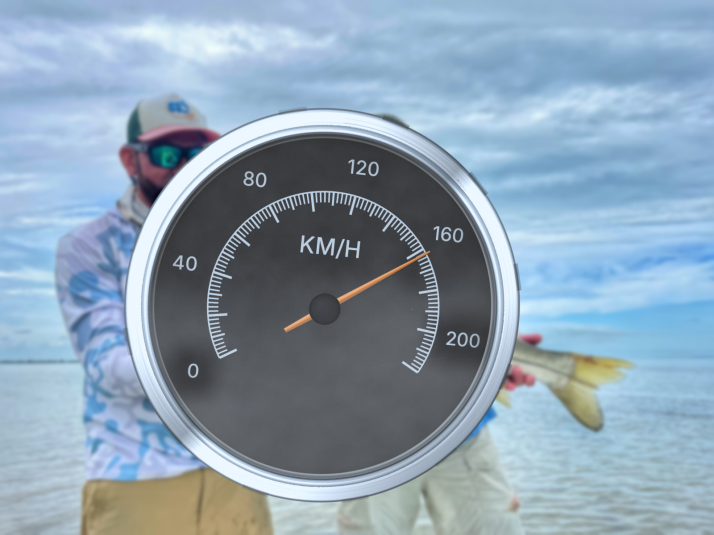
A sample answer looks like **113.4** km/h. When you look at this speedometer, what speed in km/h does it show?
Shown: **162** km/h
